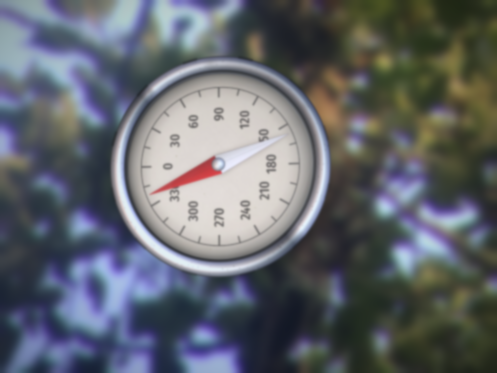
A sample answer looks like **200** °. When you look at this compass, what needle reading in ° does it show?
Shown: **337.5** °
